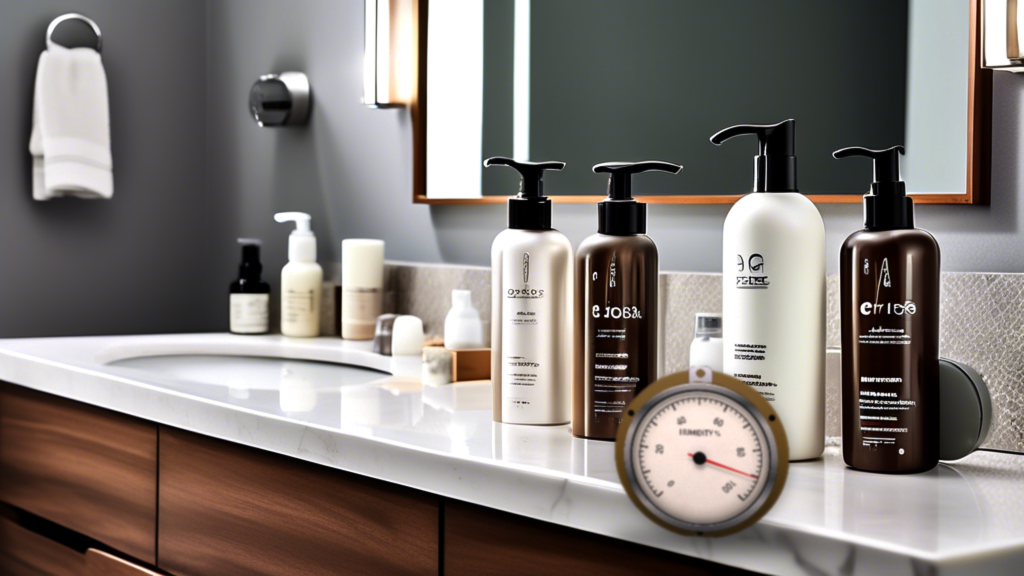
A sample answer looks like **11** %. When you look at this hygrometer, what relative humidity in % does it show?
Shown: **90** %
